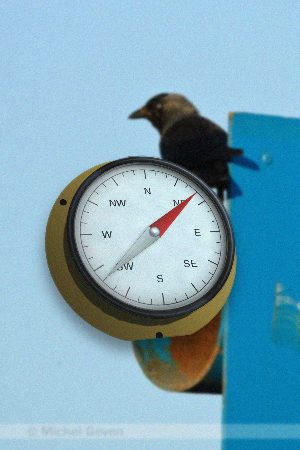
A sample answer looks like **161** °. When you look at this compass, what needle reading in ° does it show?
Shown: **50** °
